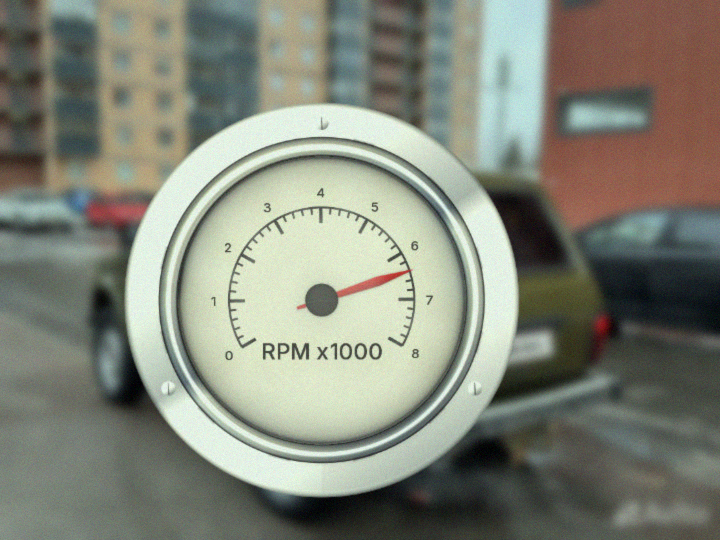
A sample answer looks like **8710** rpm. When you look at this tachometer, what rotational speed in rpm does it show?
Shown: **6400** rpm
